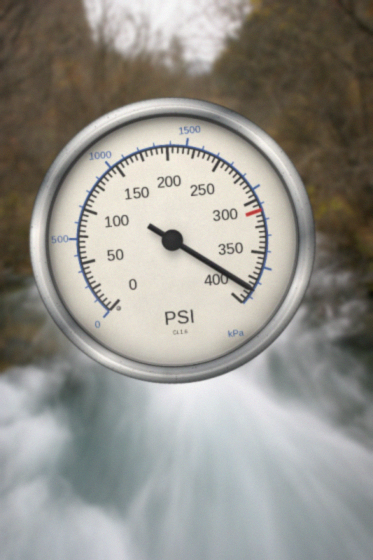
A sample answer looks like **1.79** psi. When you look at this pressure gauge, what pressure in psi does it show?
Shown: **385** psi
